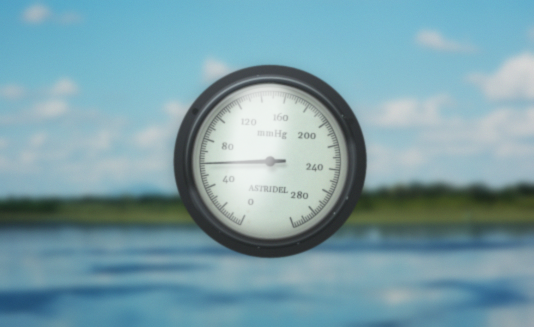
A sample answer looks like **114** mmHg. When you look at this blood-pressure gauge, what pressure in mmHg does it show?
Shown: **60** mmHg
